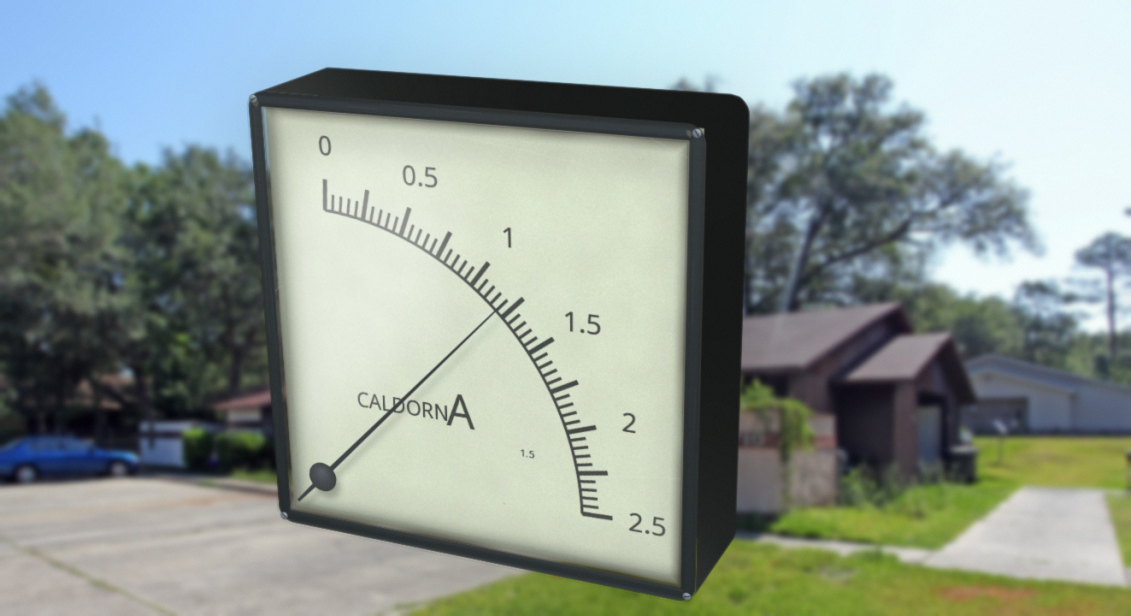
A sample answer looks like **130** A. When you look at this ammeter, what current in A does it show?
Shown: **1.2** A
